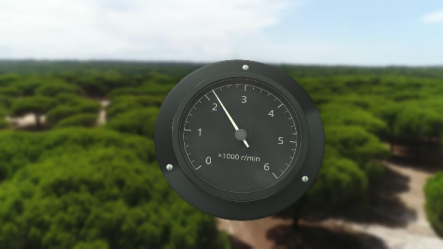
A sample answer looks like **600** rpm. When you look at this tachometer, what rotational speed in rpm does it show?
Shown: **2200** rpm
